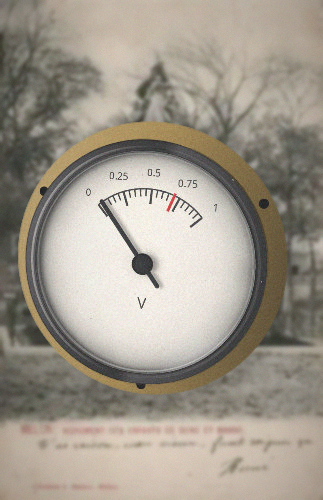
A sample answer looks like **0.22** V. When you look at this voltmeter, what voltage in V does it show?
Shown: **0.05** V
